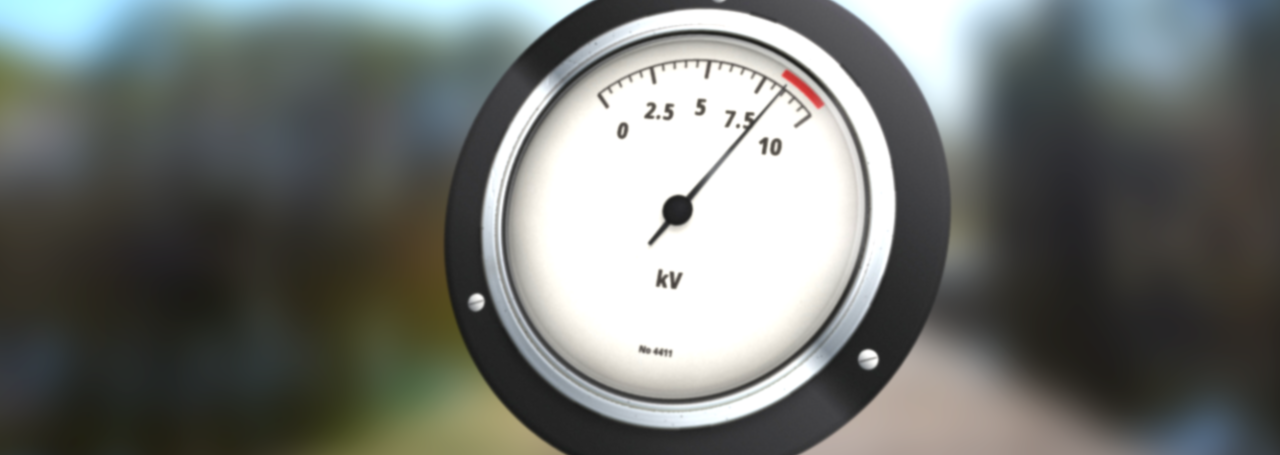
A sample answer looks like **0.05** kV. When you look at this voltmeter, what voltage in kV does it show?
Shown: **8.5** kV
